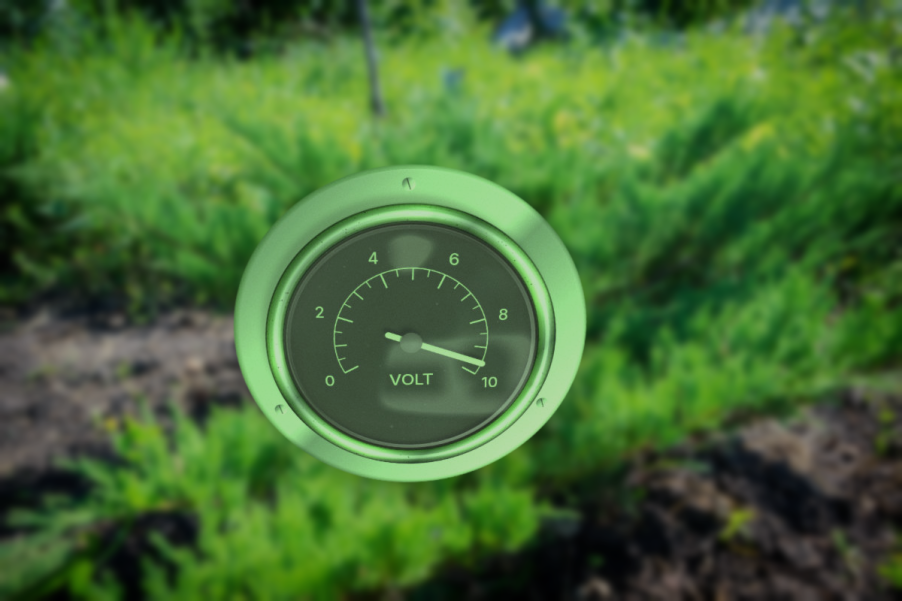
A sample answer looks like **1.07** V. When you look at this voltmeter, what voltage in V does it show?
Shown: **9.5** V
